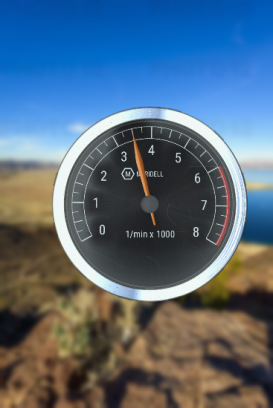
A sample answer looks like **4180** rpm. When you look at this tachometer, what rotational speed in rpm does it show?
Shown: **3500** rpm
